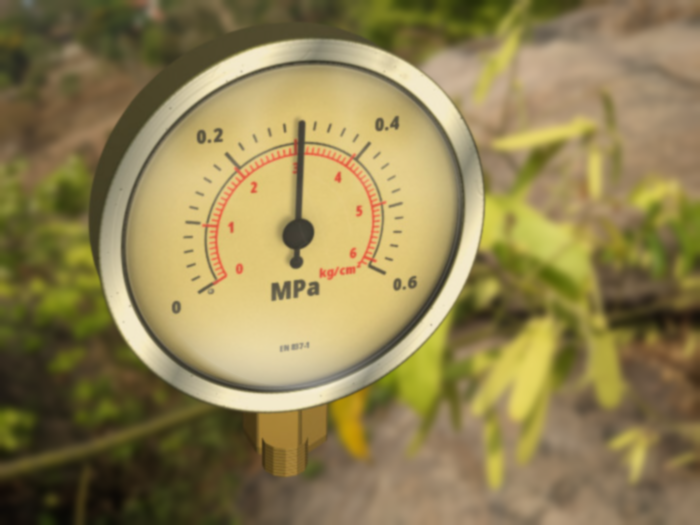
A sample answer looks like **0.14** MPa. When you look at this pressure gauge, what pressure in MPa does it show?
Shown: **0.3** MPa
